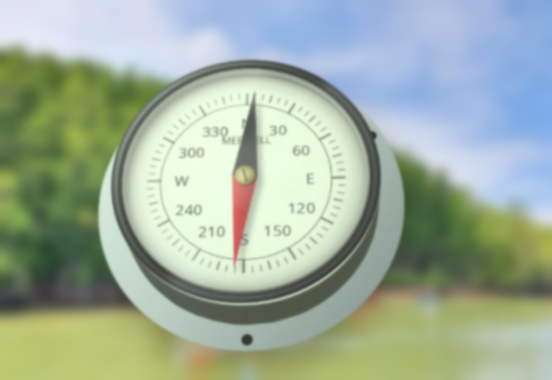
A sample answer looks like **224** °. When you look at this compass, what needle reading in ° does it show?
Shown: **185** °
